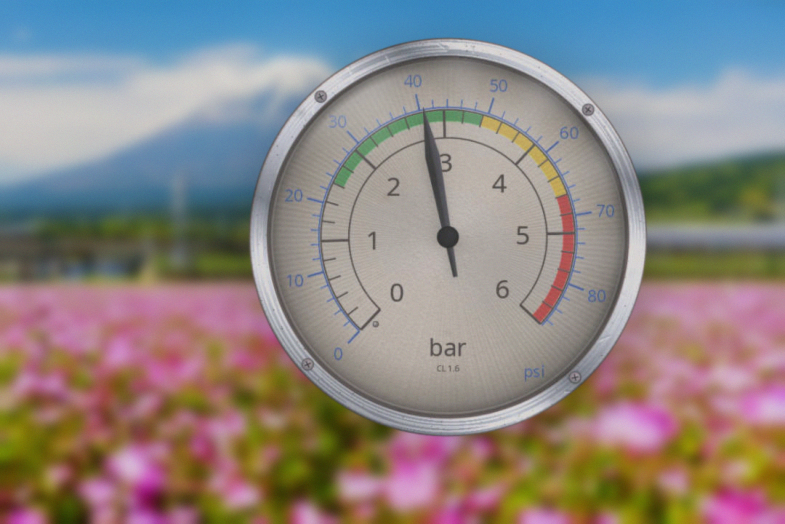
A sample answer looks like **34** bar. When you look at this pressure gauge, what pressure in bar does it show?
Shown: **2.8** bar
